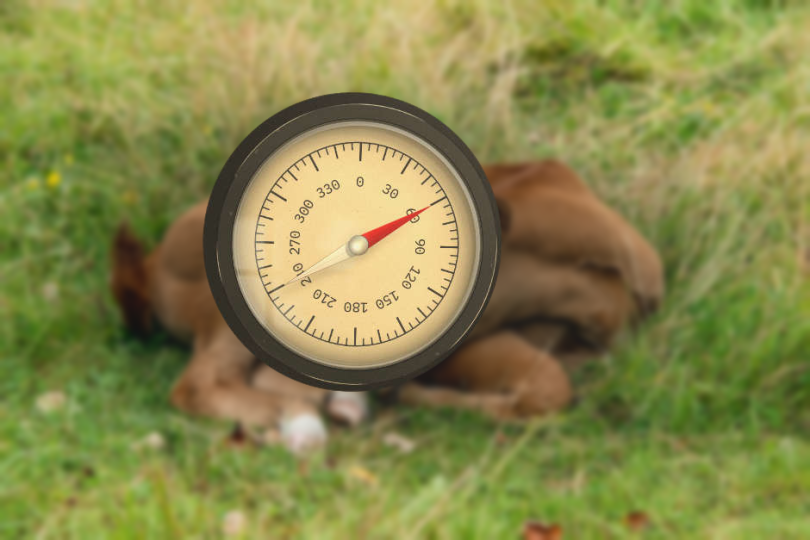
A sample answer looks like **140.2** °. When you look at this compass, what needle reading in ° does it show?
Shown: **60** °
